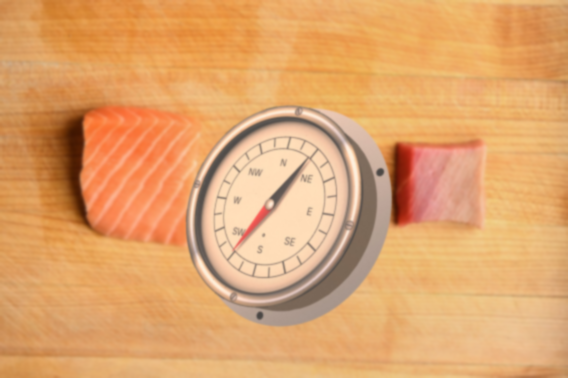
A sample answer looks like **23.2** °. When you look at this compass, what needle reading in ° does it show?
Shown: **210** °
